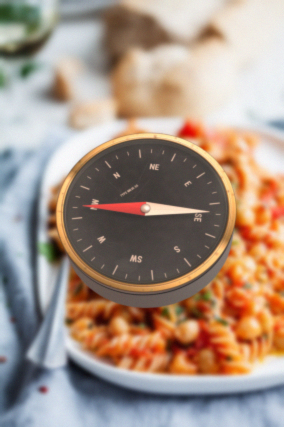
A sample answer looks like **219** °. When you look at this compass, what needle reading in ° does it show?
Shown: **310** °
